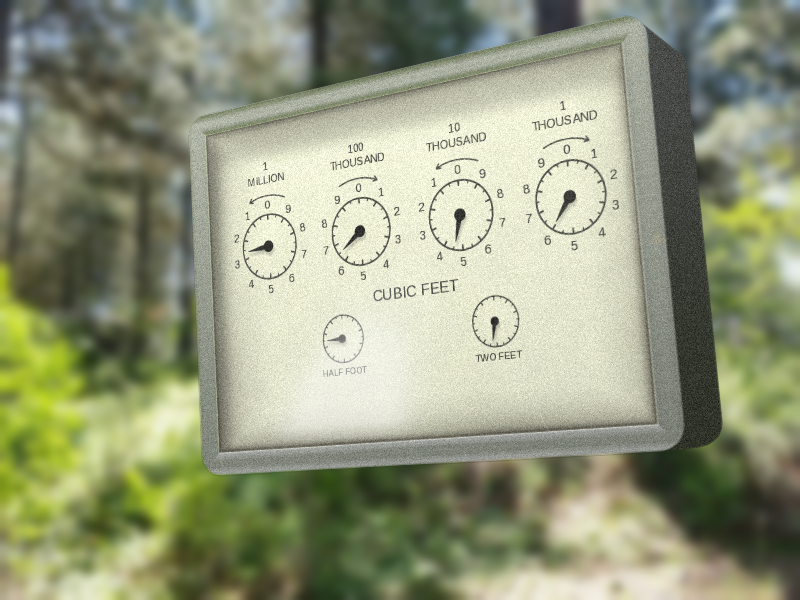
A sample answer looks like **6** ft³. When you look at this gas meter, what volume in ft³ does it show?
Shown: **264600** ft³
